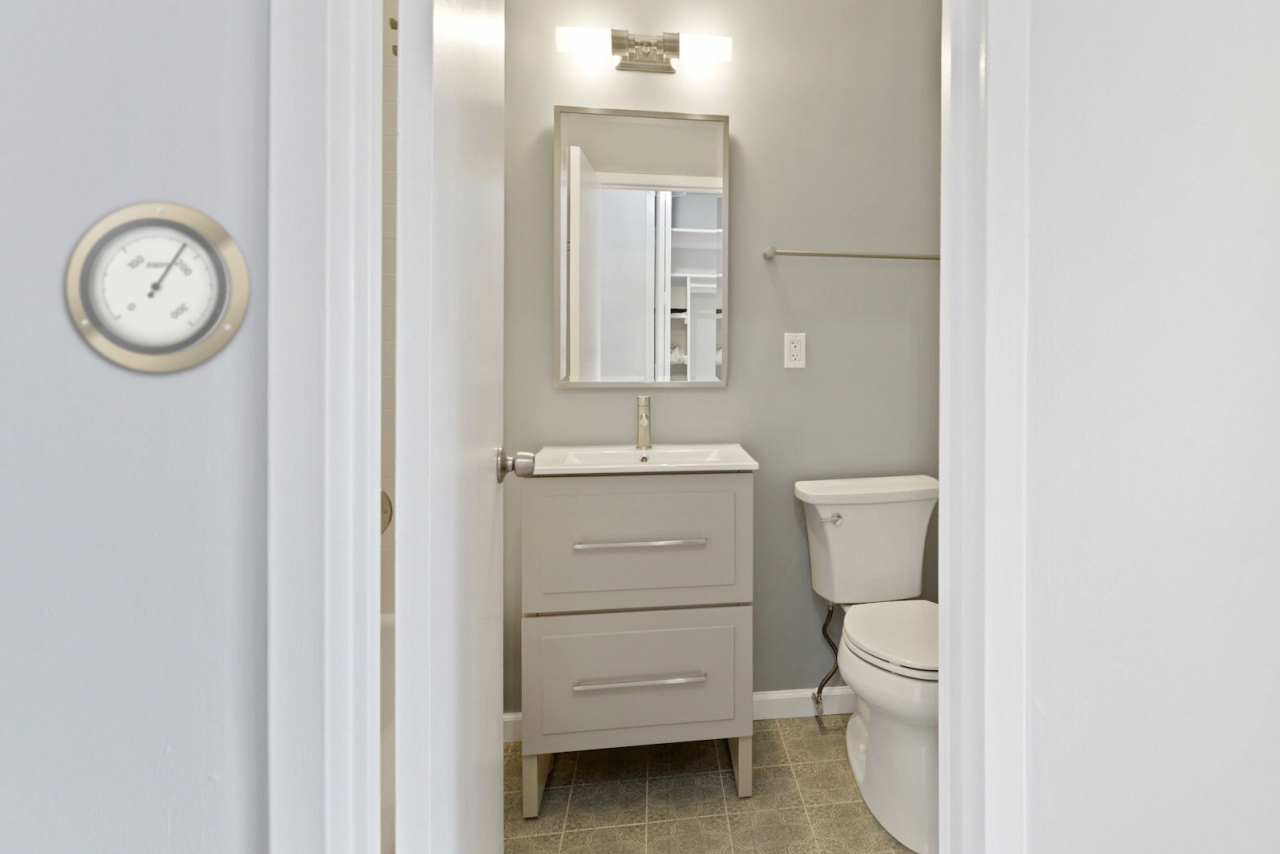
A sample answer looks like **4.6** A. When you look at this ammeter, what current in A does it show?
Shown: **180** A
